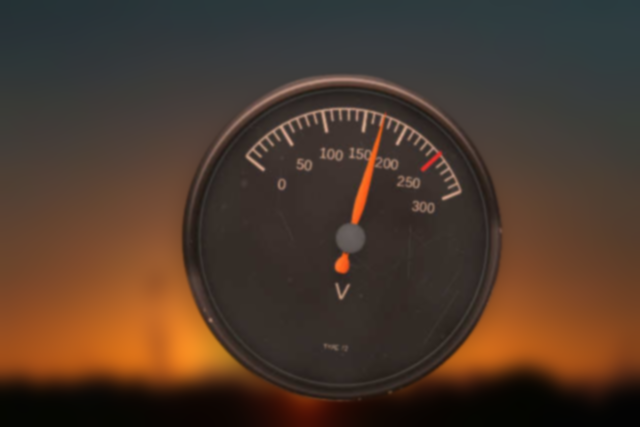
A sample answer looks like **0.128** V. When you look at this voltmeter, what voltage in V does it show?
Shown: **170** V
